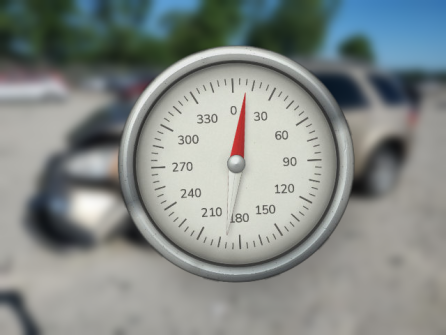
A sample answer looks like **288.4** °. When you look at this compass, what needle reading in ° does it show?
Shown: **10** °
